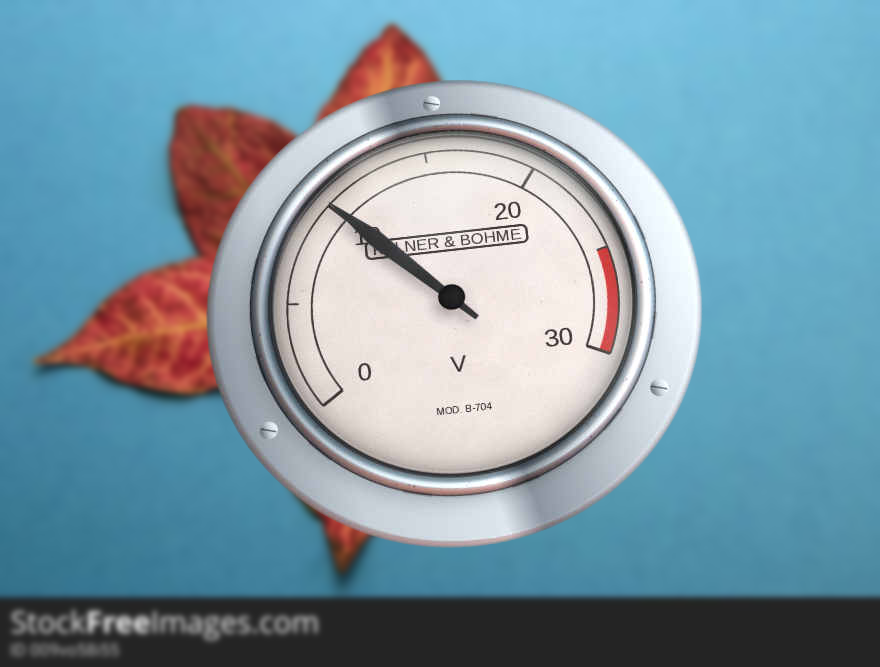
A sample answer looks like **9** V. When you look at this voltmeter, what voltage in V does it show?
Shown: **10** V
